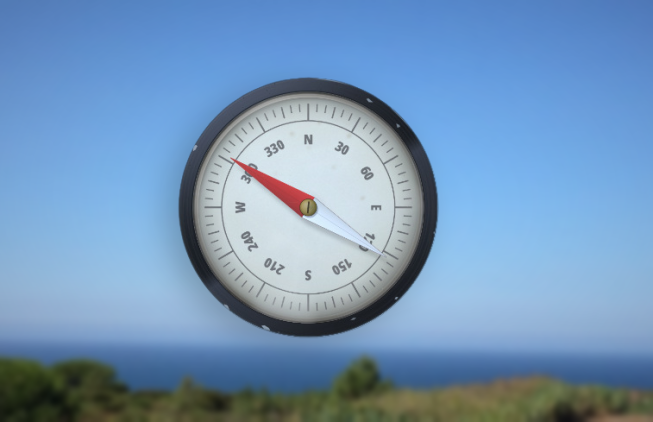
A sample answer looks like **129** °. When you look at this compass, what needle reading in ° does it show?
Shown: **302.5** °
